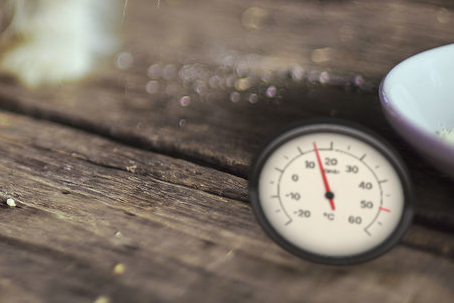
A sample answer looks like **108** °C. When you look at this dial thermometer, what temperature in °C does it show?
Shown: **15** °C
